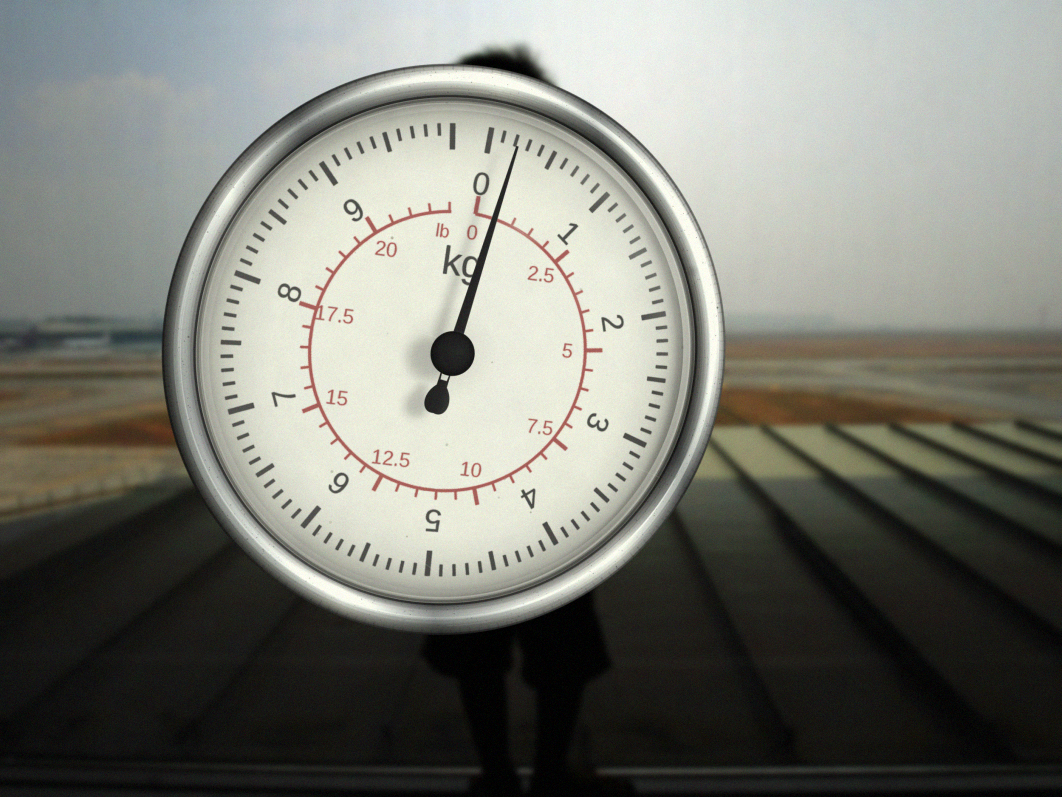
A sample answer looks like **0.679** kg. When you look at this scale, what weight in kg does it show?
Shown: **0.2** kg
